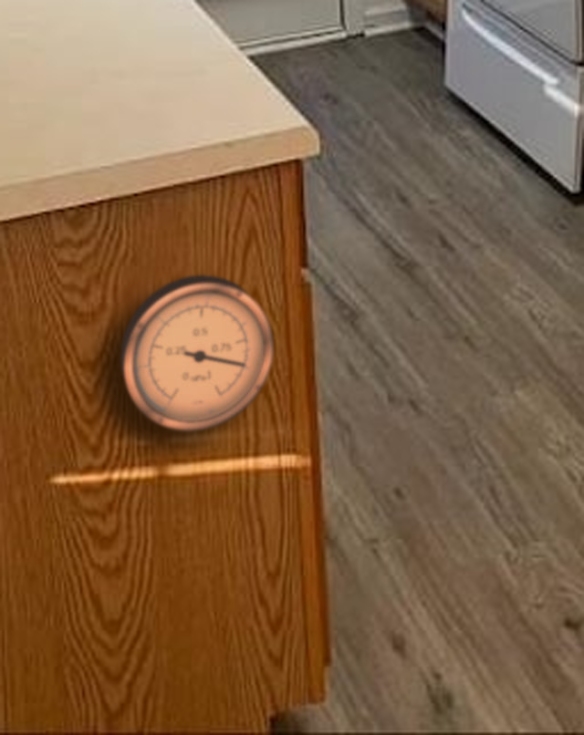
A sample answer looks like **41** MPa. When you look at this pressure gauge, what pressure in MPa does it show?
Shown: **0.85** MPa
